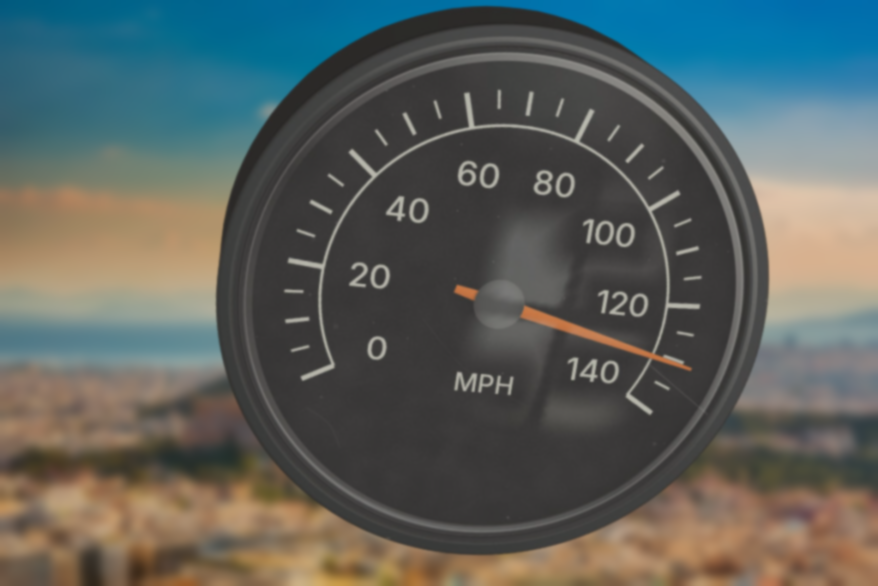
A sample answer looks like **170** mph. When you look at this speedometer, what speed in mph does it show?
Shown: **130** mph
